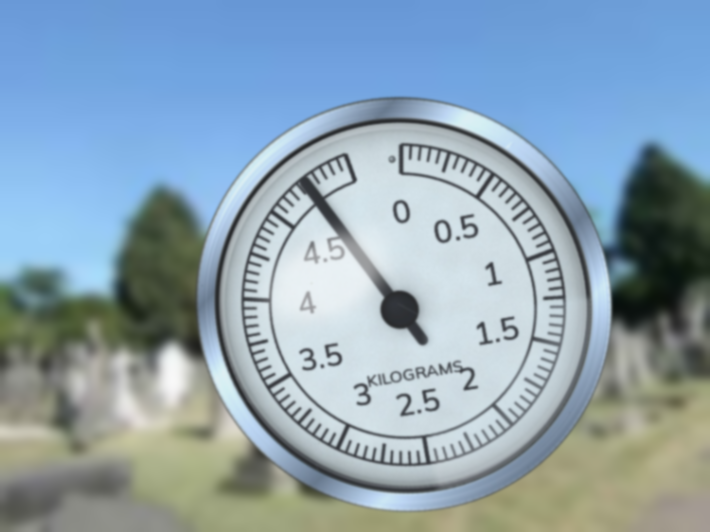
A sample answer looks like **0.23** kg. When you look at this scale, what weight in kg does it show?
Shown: **4.75** kg
